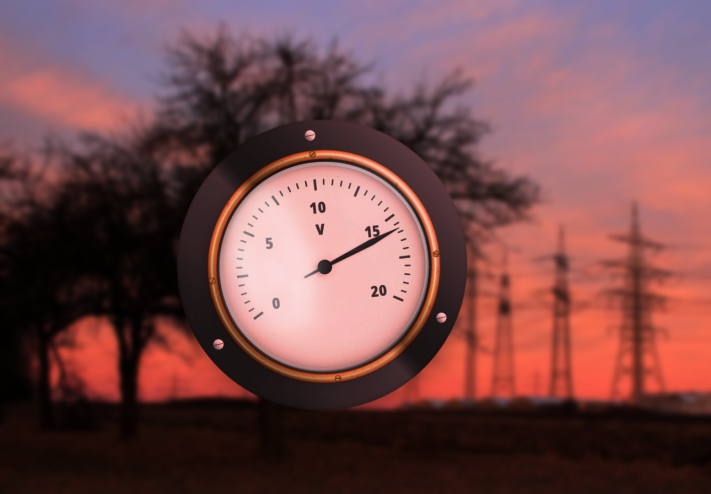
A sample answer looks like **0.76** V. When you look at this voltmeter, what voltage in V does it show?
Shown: **15.75** V
